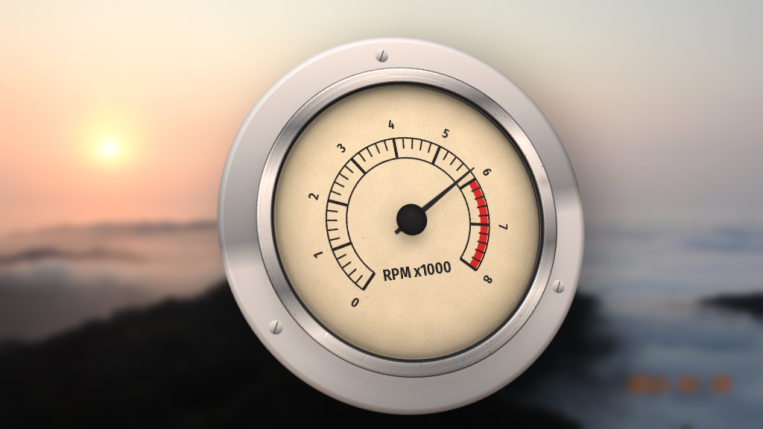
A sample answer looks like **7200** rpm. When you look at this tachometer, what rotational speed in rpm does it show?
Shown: **5800** rpm
